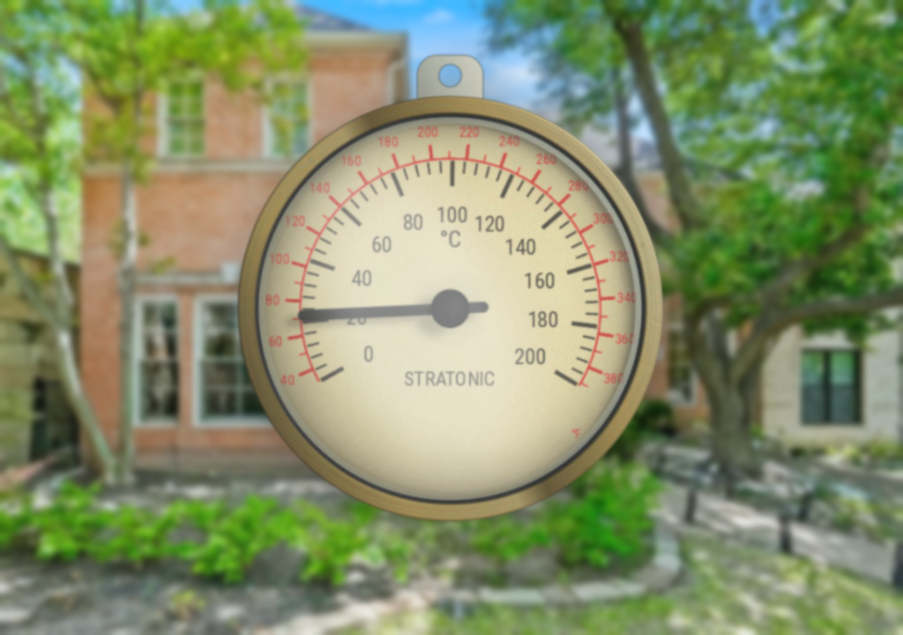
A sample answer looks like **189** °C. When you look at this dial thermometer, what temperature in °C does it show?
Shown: **22** °C
